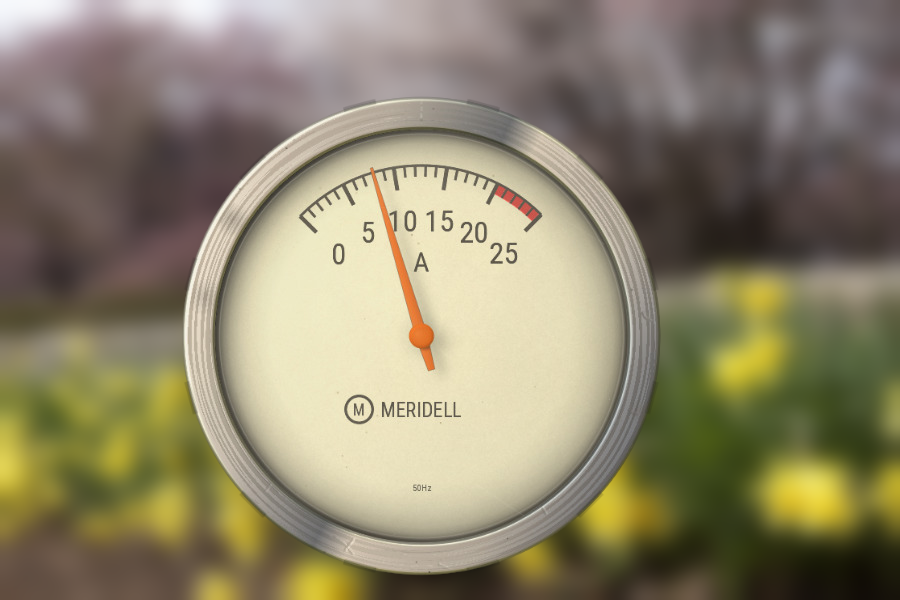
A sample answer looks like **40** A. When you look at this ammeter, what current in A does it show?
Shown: **8** A
